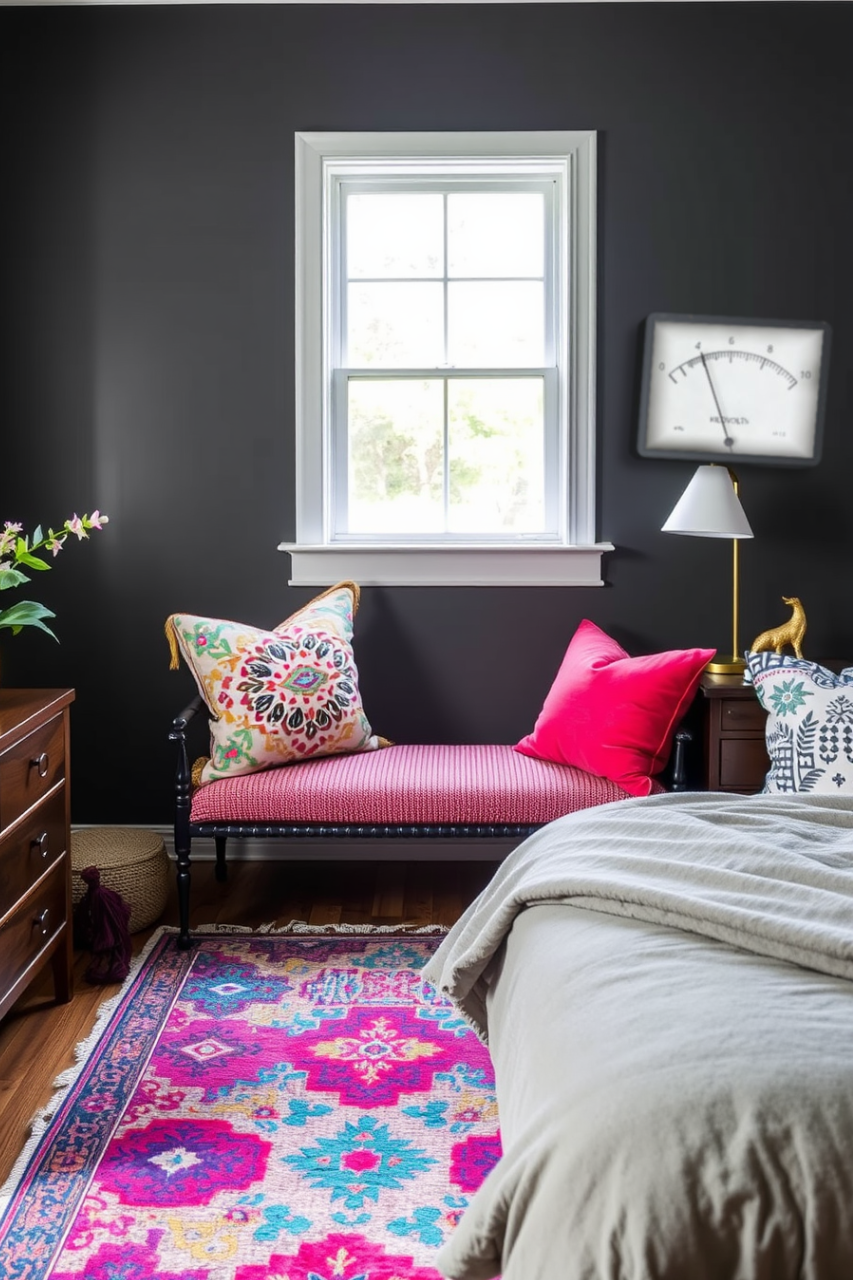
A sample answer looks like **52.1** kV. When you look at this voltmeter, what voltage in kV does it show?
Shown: **4** kV
